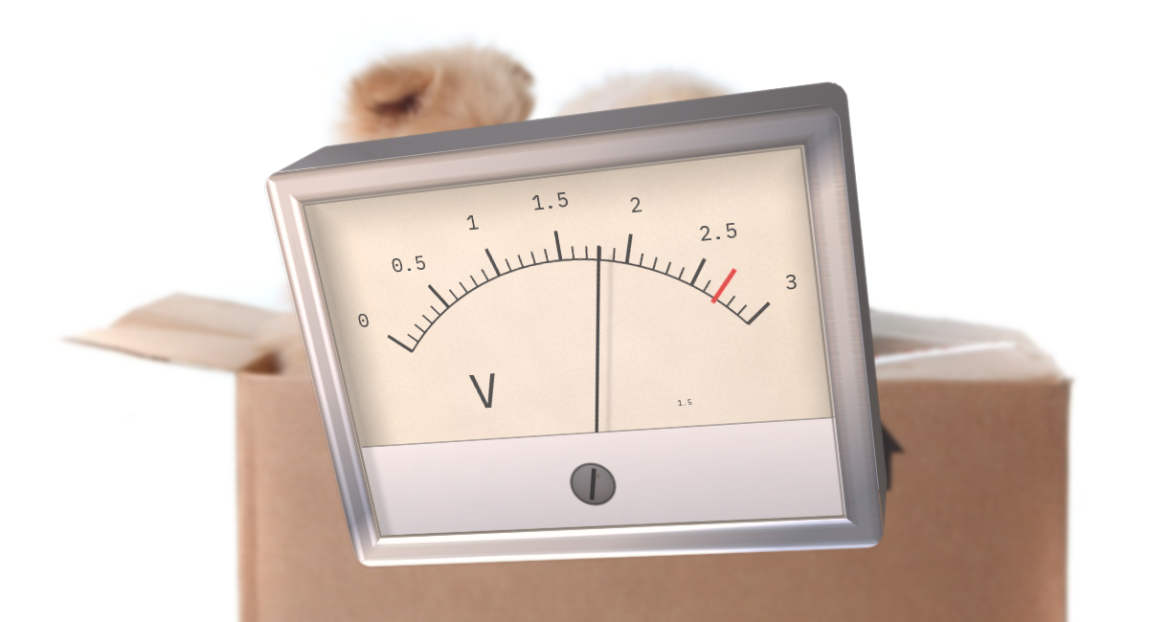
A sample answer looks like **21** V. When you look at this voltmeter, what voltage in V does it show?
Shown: **1.8** V
